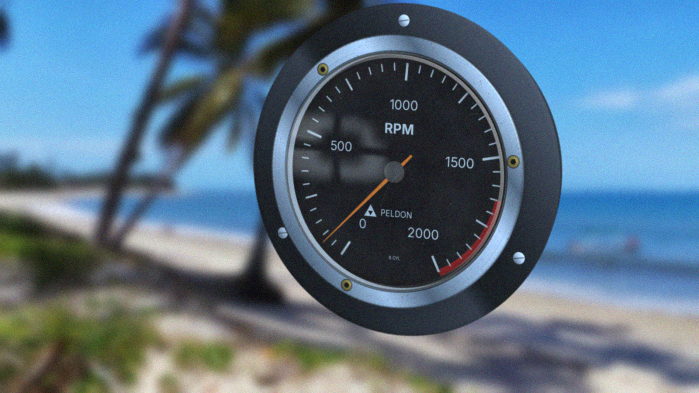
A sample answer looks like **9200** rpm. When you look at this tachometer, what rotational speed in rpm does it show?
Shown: **75** rpm
